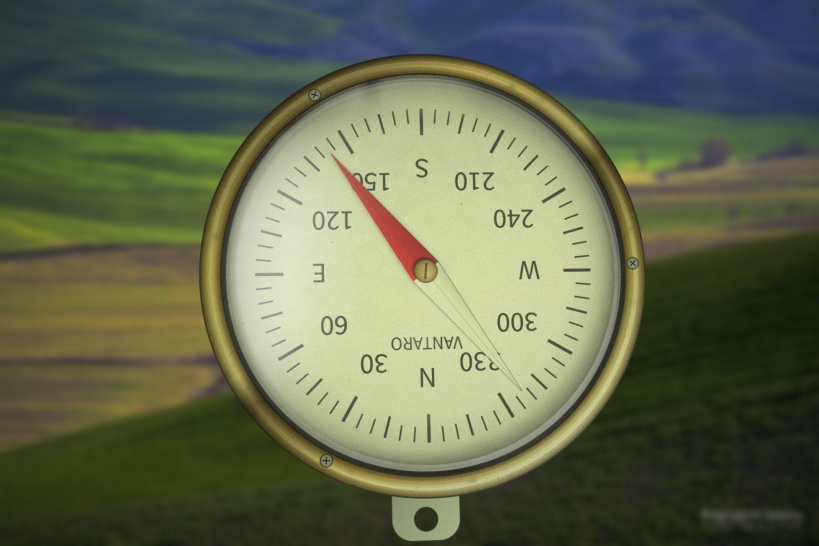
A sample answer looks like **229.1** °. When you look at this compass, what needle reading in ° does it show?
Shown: **142.5** °
